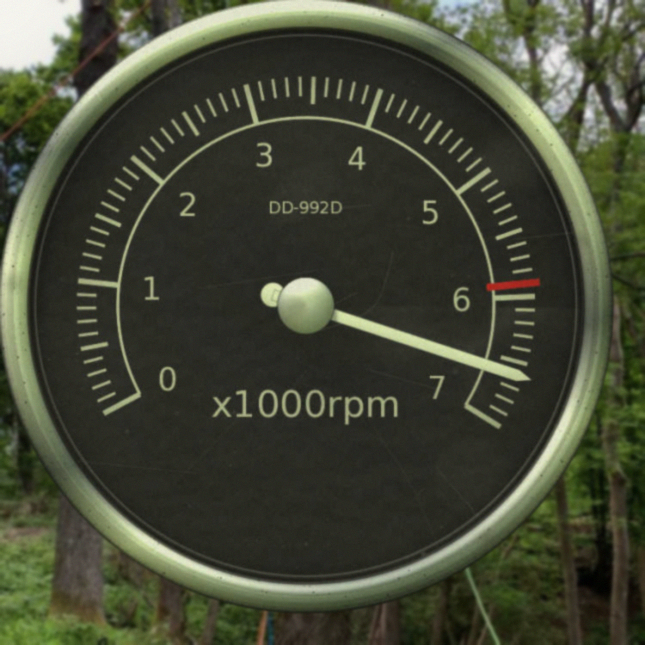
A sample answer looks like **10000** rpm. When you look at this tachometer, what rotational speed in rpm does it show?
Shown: **6600** rpm
